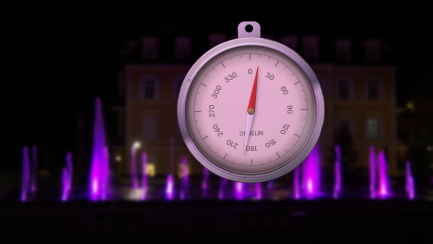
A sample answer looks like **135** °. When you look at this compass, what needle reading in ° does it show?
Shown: **10** °
